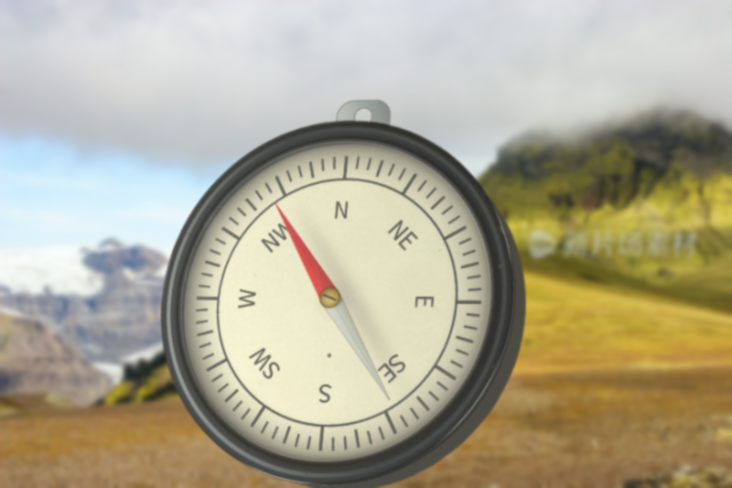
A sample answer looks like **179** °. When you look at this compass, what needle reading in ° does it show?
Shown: **325** °
